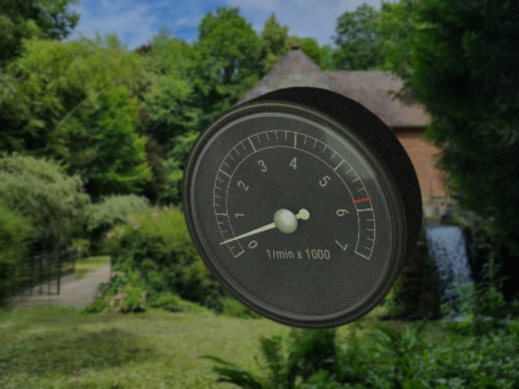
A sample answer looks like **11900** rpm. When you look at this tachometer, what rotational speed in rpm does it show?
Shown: **400** rpm
